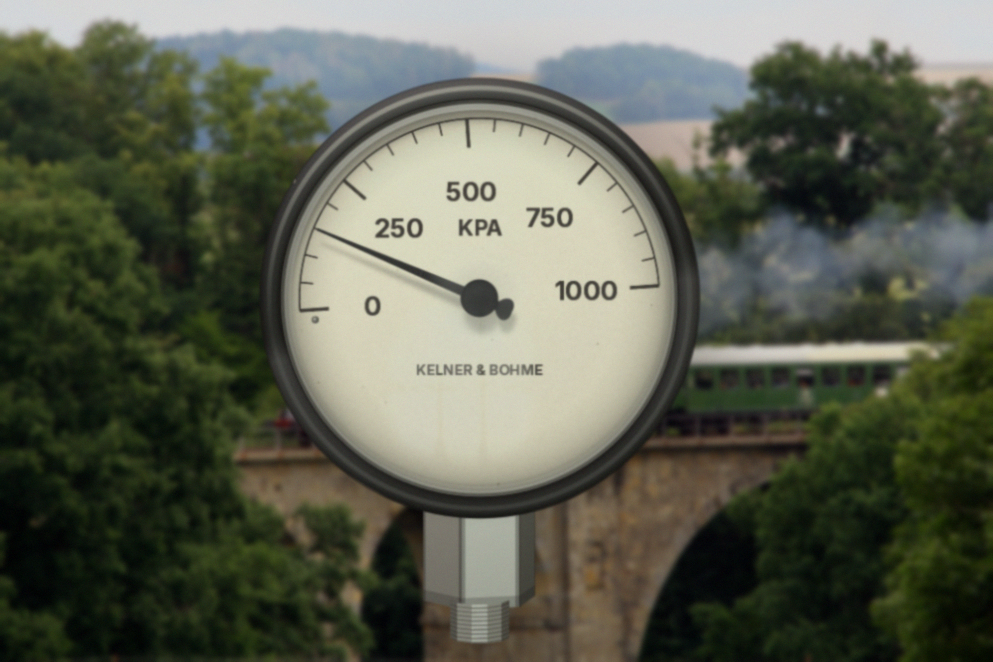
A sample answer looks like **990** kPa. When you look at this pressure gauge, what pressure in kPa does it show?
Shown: **150** kPa
